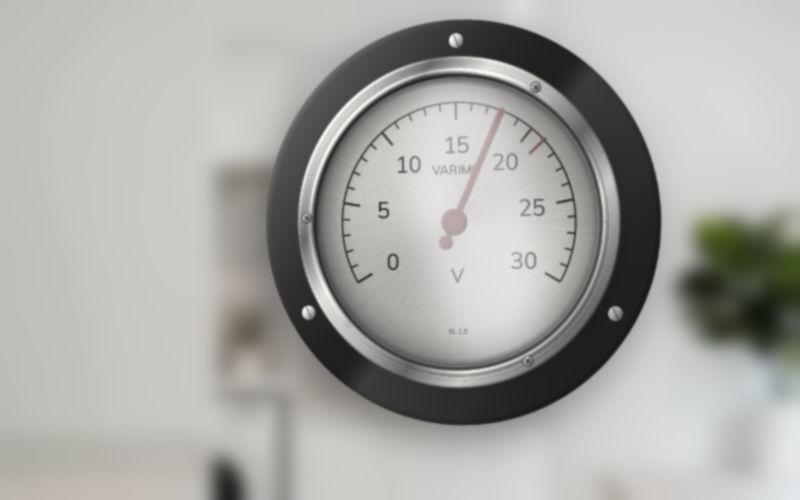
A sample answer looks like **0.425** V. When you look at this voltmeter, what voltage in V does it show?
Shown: **18** V
